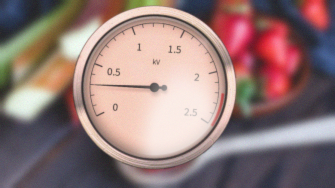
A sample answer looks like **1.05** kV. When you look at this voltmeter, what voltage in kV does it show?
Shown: **0.3** kV
